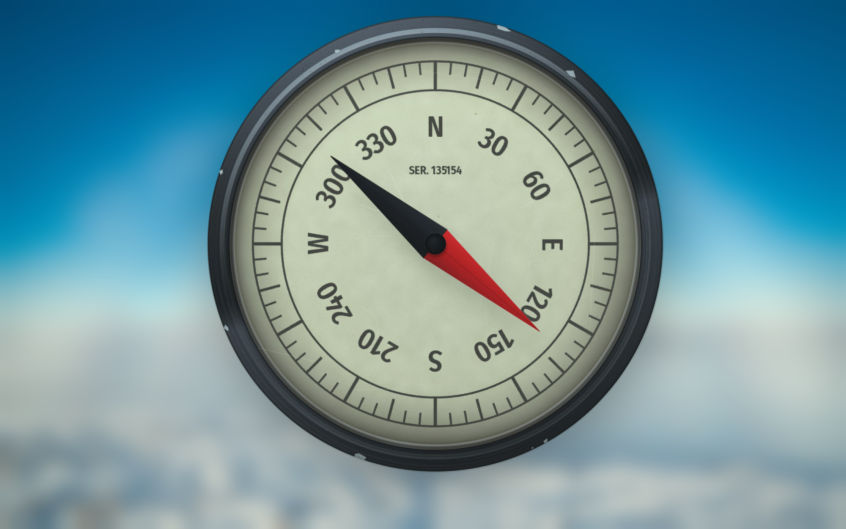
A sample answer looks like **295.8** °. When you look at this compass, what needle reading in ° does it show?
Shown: **130** °
